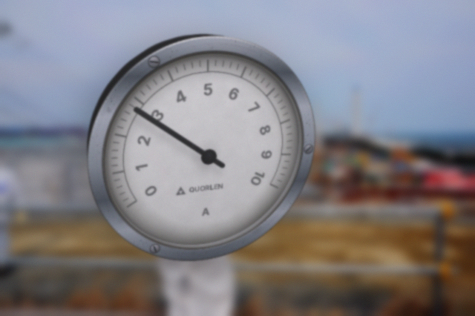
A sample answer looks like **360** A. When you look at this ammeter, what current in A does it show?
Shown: **2.8** A
